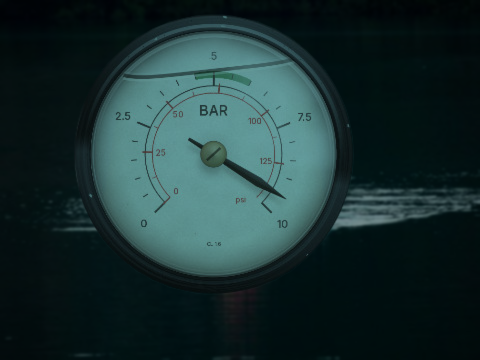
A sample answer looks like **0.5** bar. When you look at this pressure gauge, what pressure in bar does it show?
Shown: **9.5** bar
